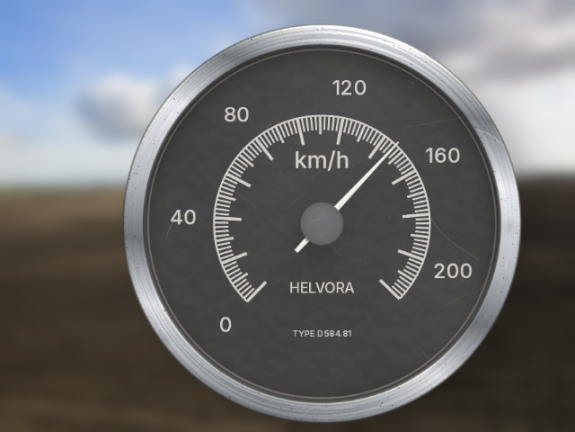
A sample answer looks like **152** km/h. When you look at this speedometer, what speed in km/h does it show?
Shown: **146** km/h
